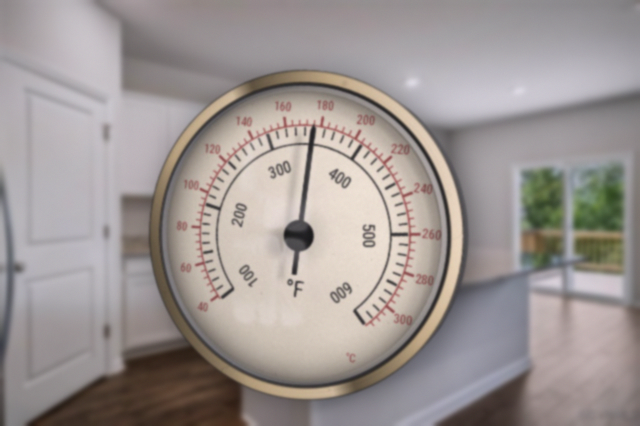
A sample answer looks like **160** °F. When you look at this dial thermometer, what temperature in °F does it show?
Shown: **350** °F
